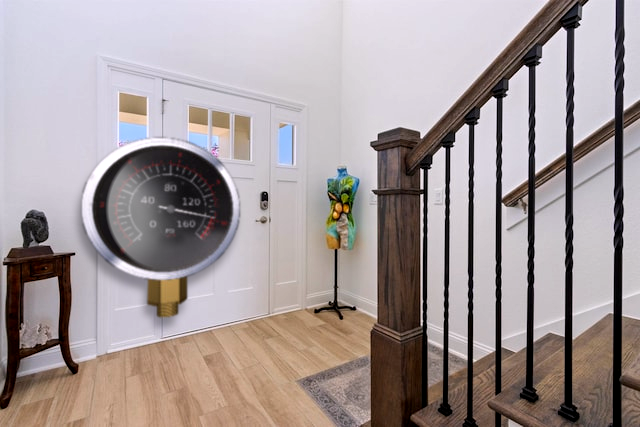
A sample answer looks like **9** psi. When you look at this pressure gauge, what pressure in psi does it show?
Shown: **140** psi
